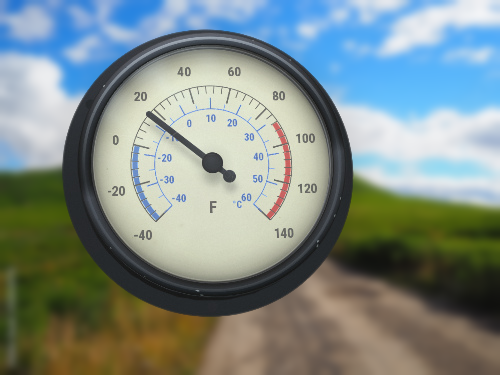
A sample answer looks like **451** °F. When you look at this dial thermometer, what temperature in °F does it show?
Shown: **16** °F
